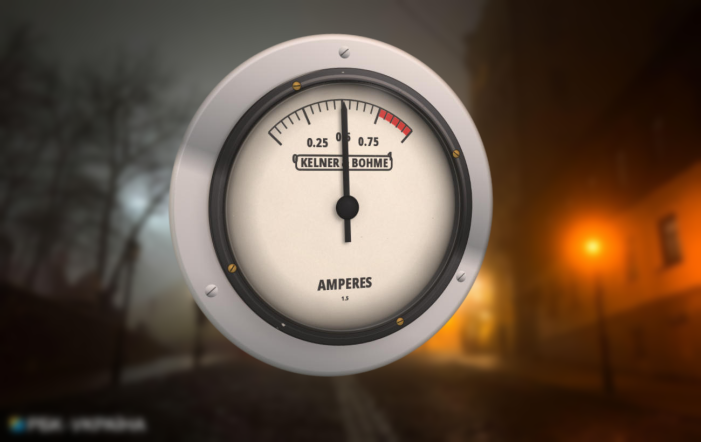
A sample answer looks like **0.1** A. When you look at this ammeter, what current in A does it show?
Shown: **0.5** A
